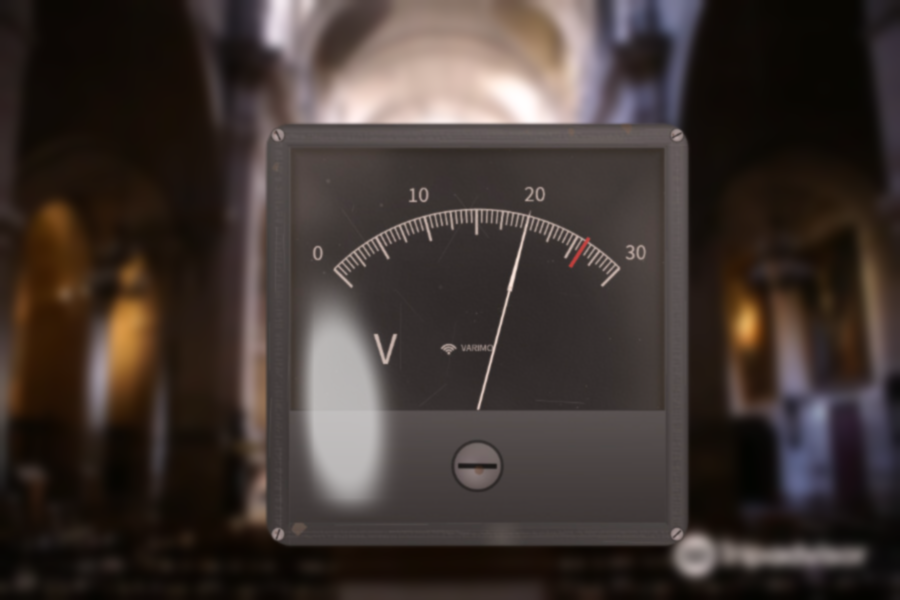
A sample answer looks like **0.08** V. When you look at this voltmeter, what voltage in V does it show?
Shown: **20** V
